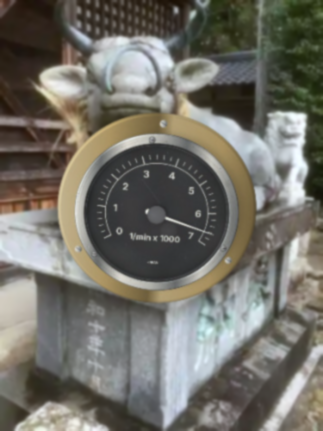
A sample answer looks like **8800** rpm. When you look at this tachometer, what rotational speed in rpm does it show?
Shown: **6600** rpm
